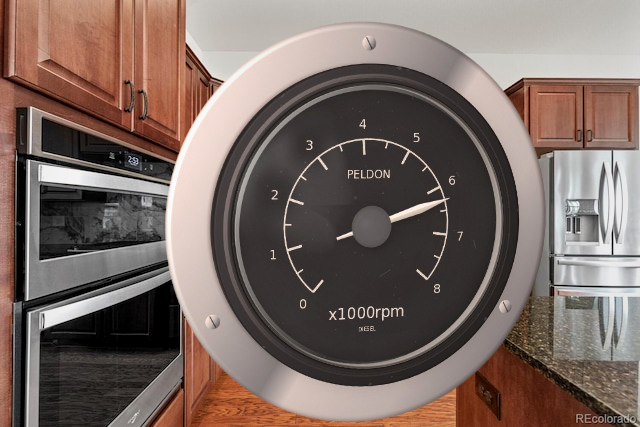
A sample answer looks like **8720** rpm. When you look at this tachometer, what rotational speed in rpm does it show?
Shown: **6250** rpm
